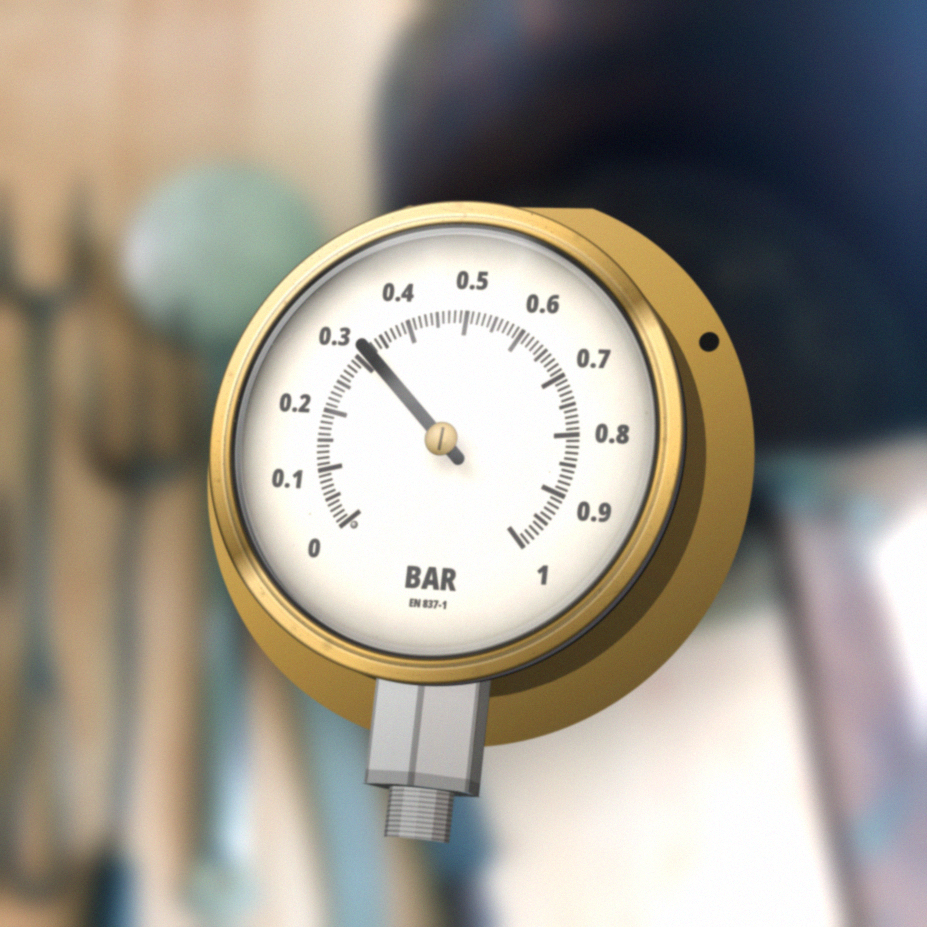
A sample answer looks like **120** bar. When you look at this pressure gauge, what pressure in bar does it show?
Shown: **0.32** bar
